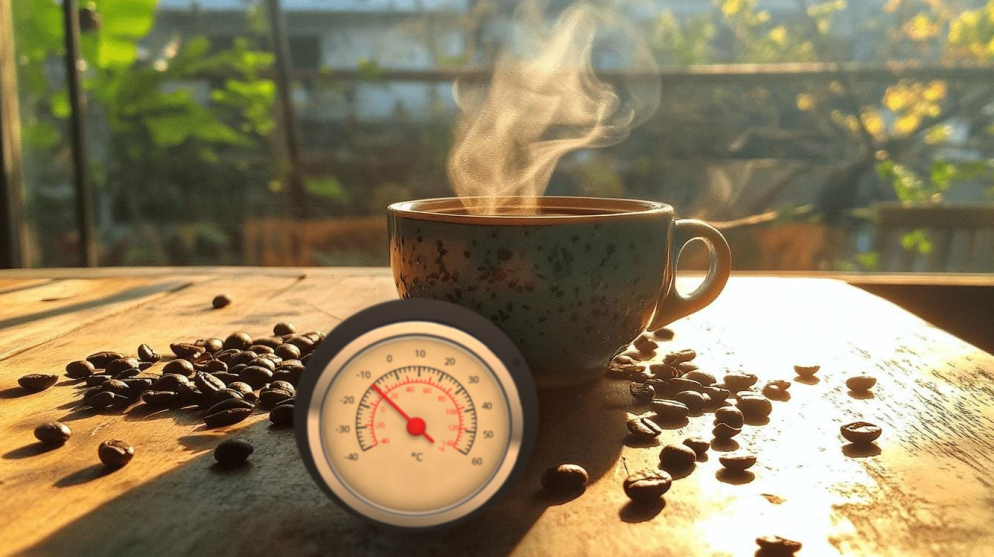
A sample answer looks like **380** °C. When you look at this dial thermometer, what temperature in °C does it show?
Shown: **-10** °C
